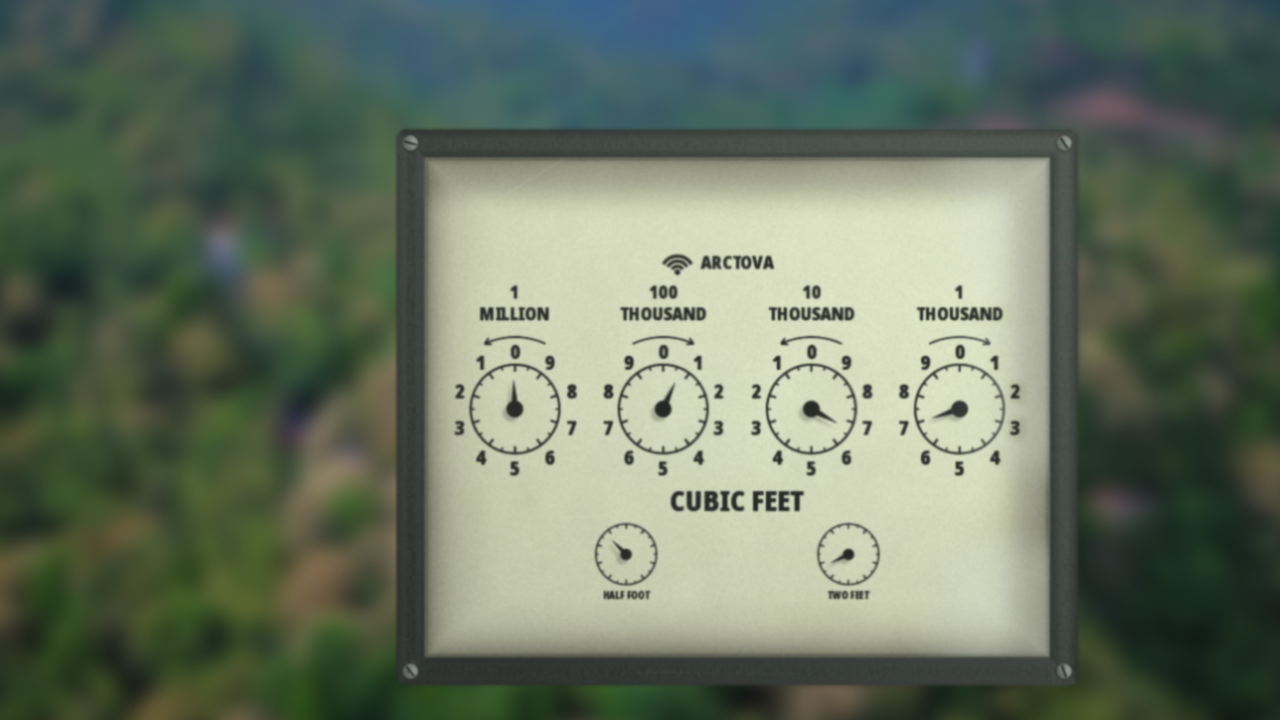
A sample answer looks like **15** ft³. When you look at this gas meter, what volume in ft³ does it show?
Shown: **6700** ft³
